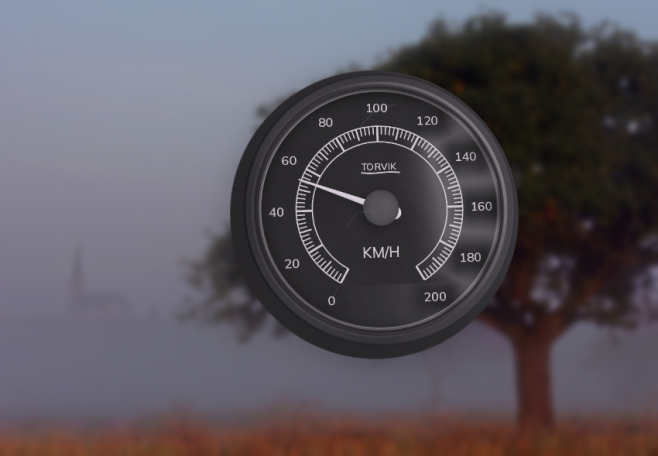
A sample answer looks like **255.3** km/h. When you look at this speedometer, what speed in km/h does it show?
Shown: **54** km/h
